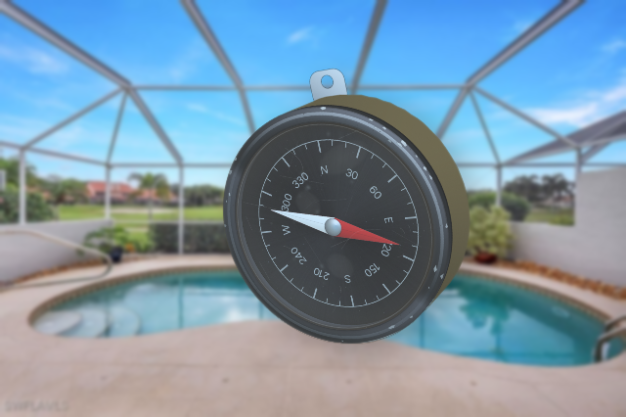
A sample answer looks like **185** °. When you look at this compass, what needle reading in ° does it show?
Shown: **110** °
